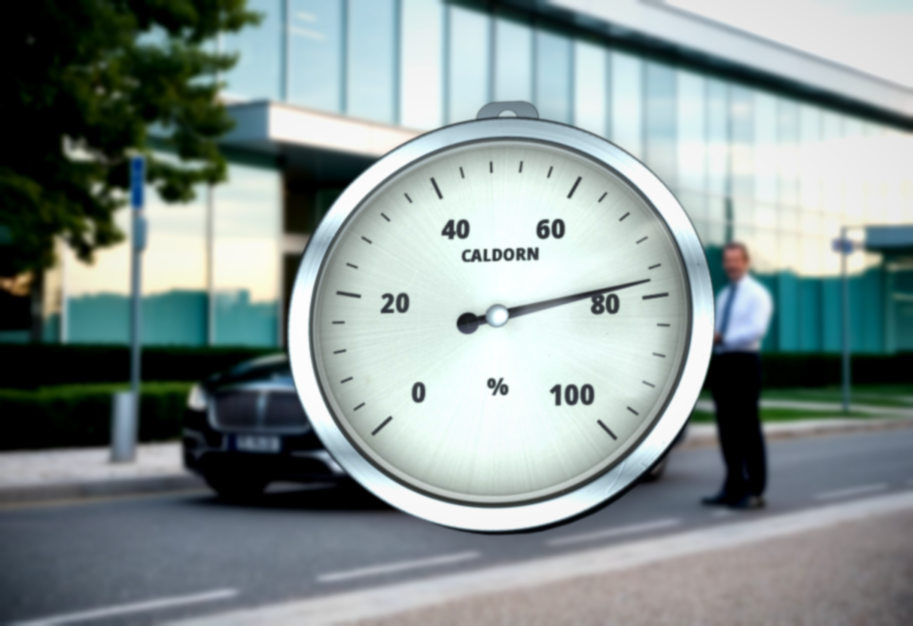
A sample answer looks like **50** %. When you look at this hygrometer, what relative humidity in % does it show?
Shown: **78** %
